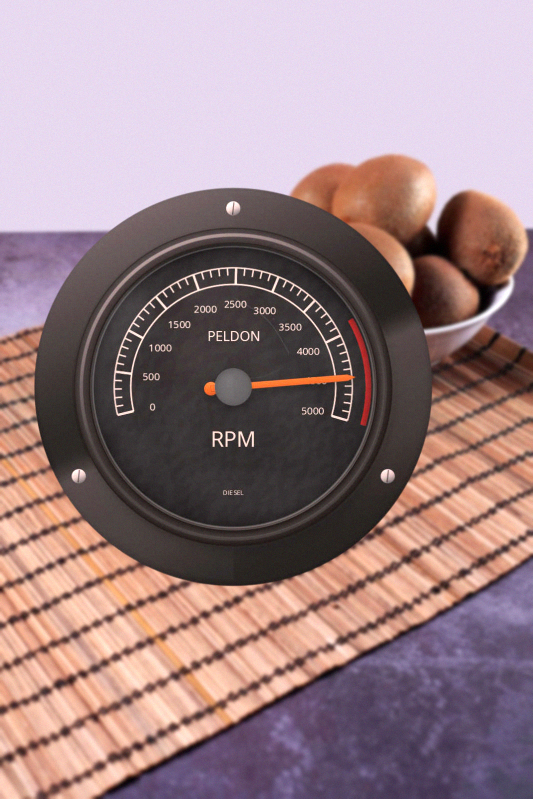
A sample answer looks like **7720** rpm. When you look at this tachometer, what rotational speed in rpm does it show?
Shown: **4500** rpm
